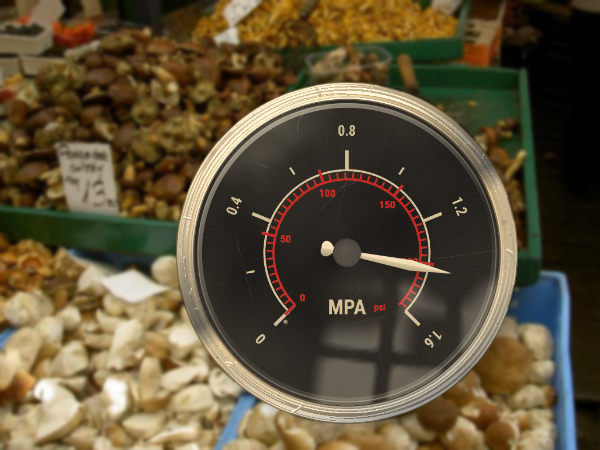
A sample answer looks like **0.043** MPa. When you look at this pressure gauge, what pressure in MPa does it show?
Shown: **1.4** MPa
